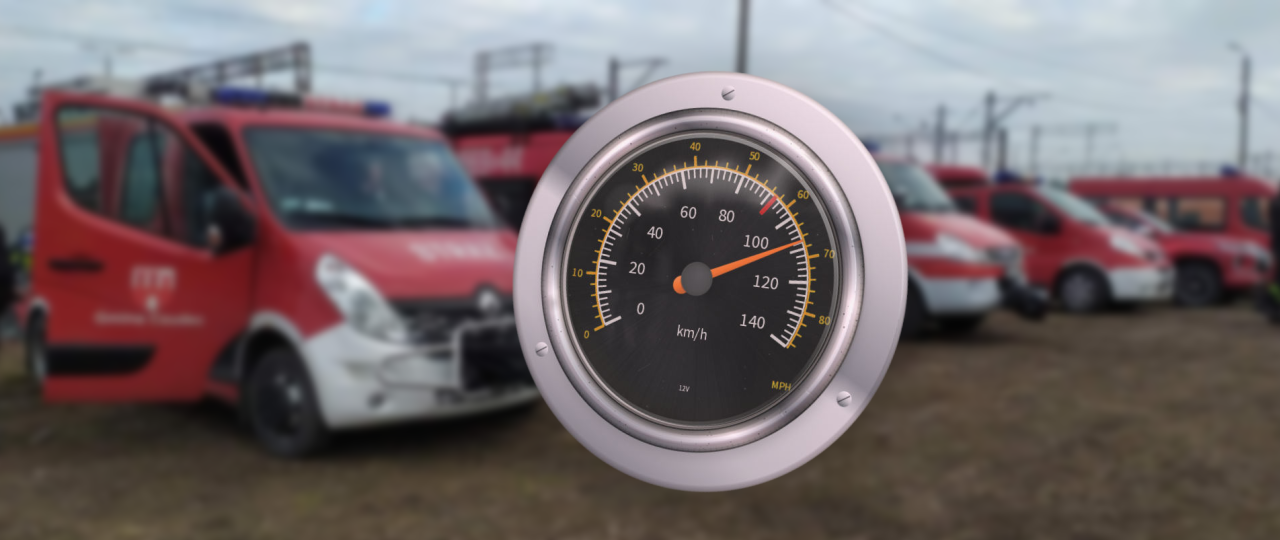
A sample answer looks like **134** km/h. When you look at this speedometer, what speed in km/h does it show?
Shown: **108** km/h
